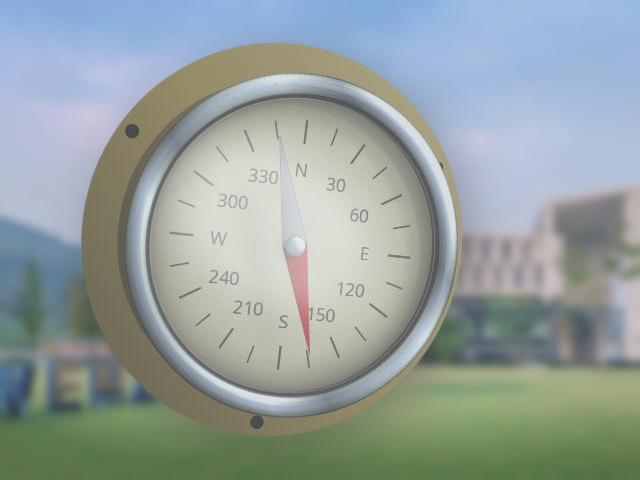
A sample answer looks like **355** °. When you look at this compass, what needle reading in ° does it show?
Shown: **165** °
